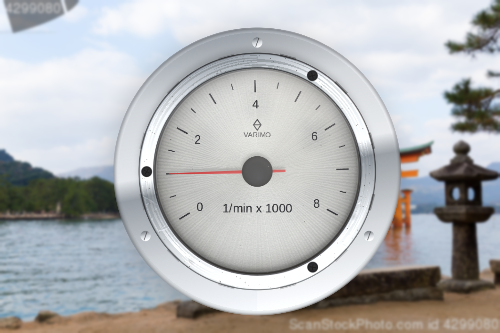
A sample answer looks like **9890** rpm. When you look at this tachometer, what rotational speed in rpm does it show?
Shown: **1000** rpm
